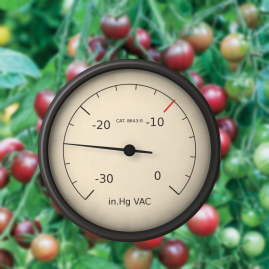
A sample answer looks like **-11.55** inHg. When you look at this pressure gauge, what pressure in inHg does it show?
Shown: **-24** inHg
